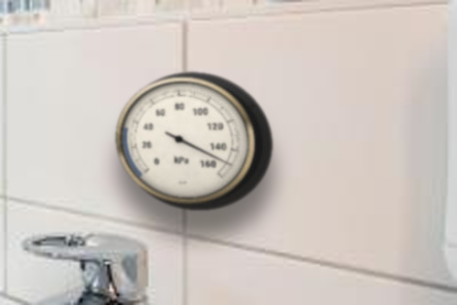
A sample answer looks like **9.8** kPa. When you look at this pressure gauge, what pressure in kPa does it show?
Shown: **150** kPa
